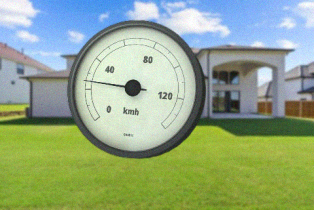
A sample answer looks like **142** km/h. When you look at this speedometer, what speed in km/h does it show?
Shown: **25** km/h
